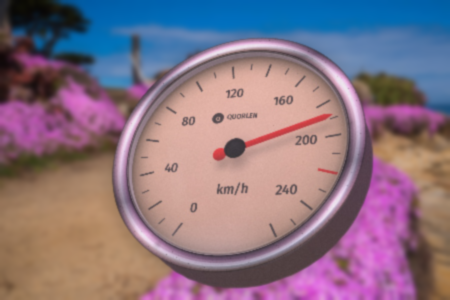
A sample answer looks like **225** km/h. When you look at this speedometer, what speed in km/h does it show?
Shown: **190** km/h
